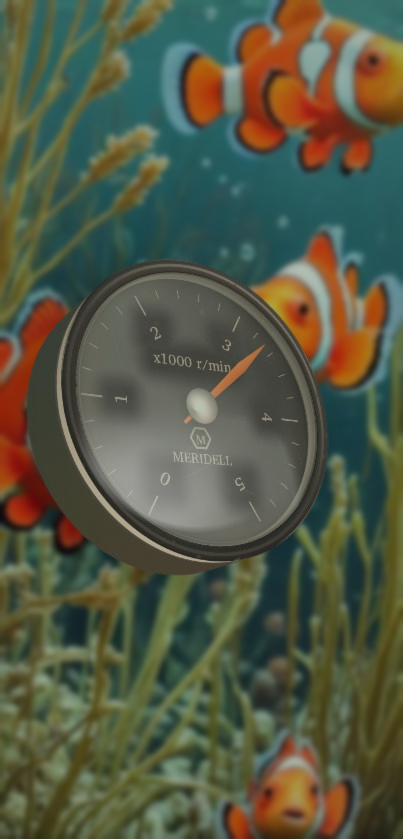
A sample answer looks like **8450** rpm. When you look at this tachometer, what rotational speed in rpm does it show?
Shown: **3300** rpm
